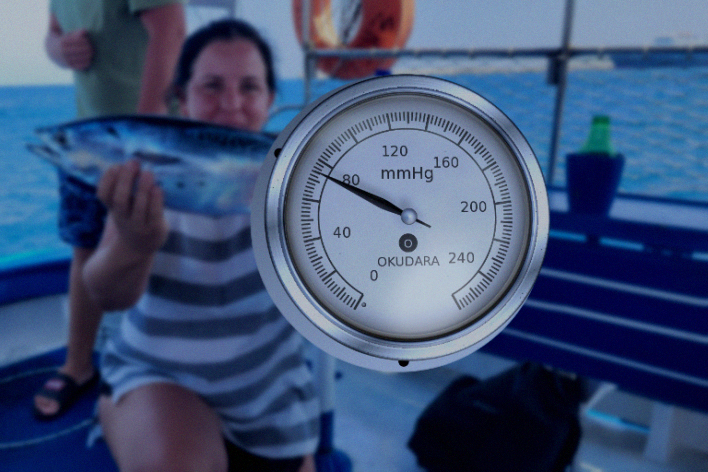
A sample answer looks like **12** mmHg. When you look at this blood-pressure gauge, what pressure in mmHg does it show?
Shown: **74** mmHg
